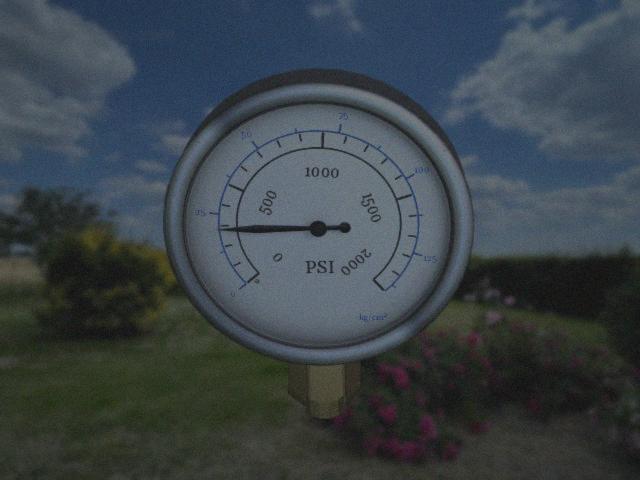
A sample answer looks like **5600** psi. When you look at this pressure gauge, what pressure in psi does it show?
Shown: **300** psi
